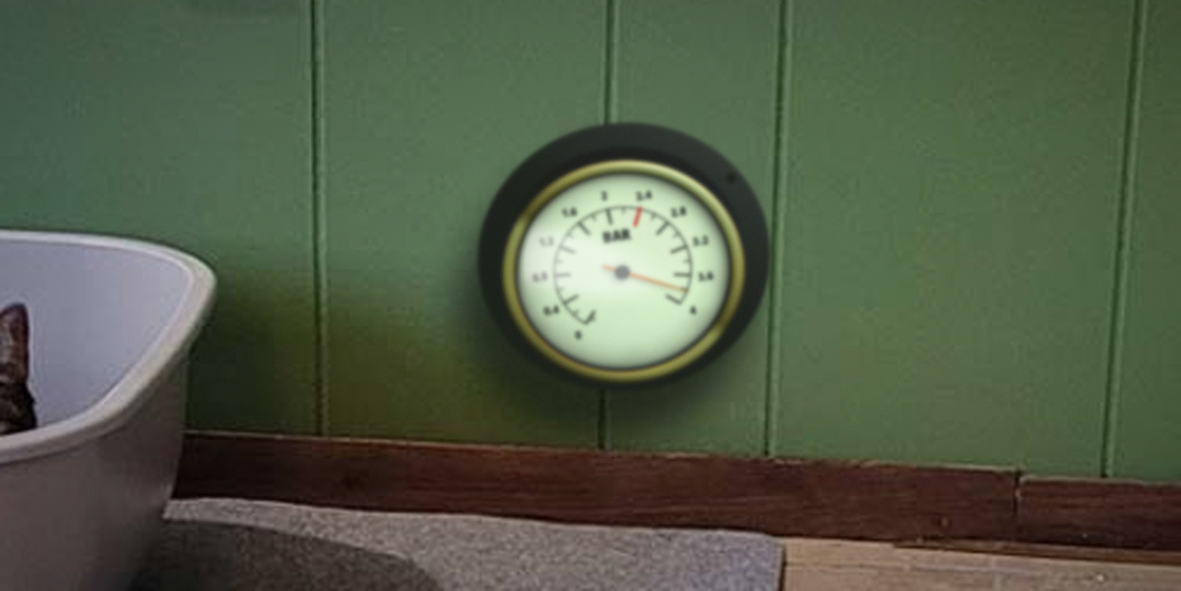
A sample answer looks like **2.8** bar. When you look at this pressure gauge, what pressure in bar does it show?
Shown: **3.8** bar
